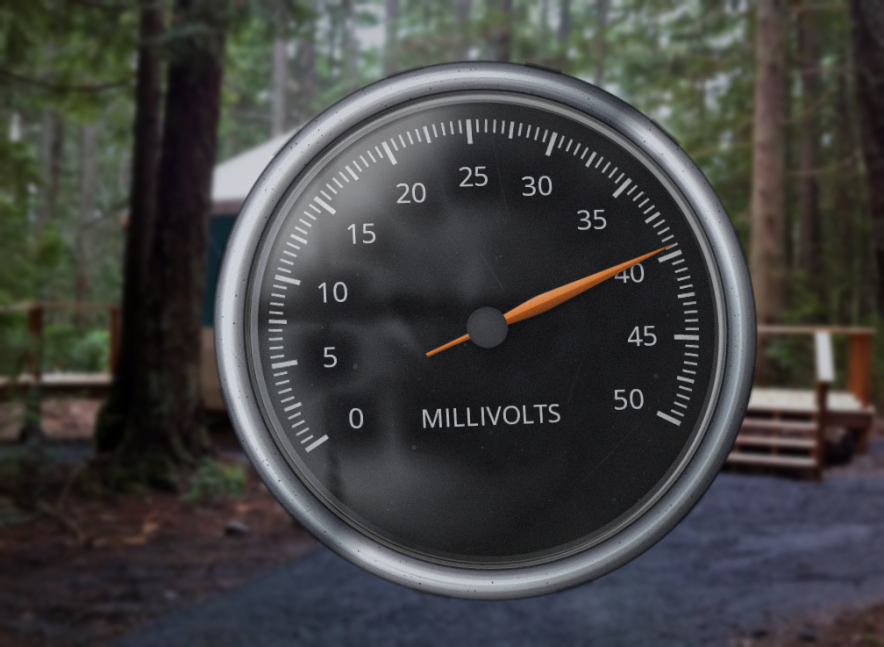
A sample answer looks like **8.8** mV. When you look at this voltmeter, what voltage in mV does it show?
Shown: **39.5** mV
